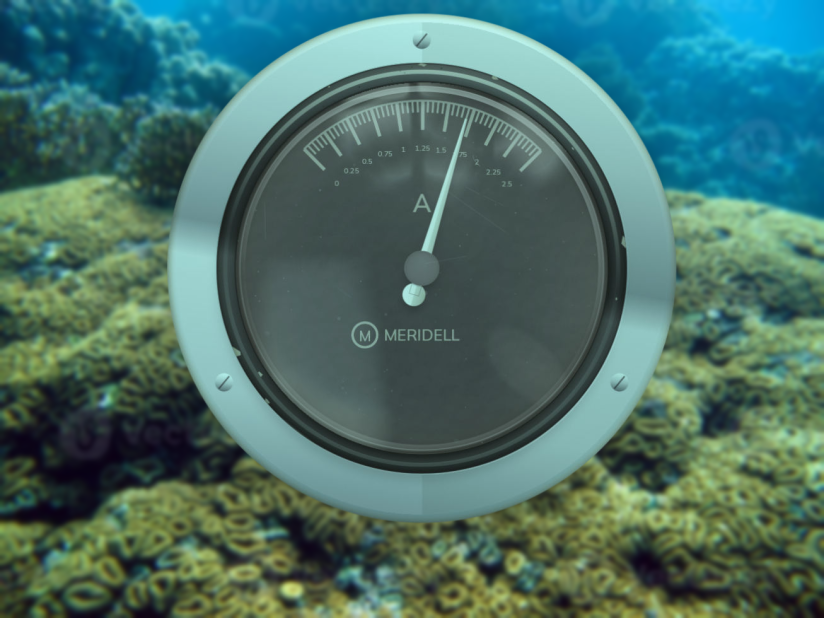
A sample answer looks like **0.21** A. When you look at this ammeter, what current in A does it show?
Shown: **1.7** A
